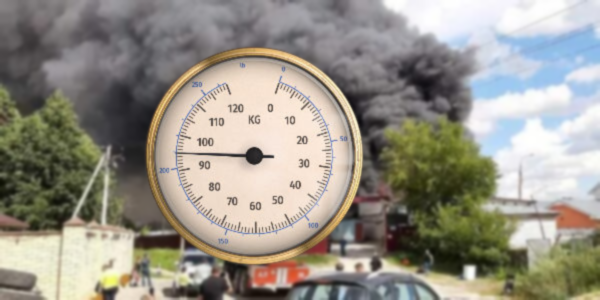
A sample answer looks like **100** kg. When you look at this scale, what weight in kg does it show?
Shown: **95** kg
